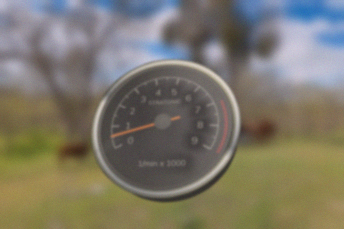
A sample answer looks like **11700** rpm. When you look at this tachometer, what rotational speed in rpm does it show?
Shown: **500** rpm
